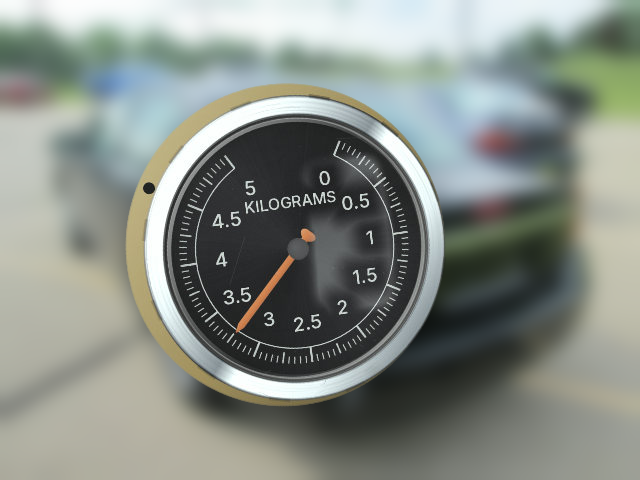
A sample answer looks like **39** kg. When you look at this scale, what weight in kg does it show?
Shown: **3.25** kg
